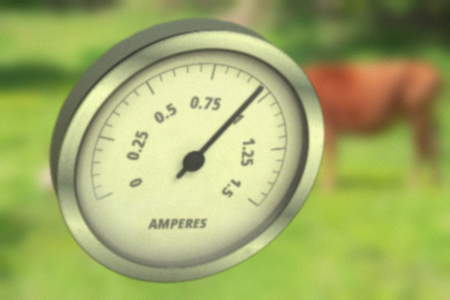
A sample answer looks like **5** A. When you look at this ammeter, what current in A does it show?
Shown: **0.95** A
